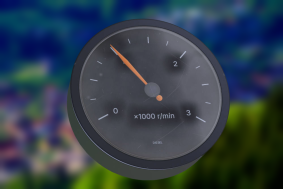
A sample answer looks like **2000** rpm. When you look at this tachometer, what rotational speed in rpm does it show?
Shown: **1000** rpm
